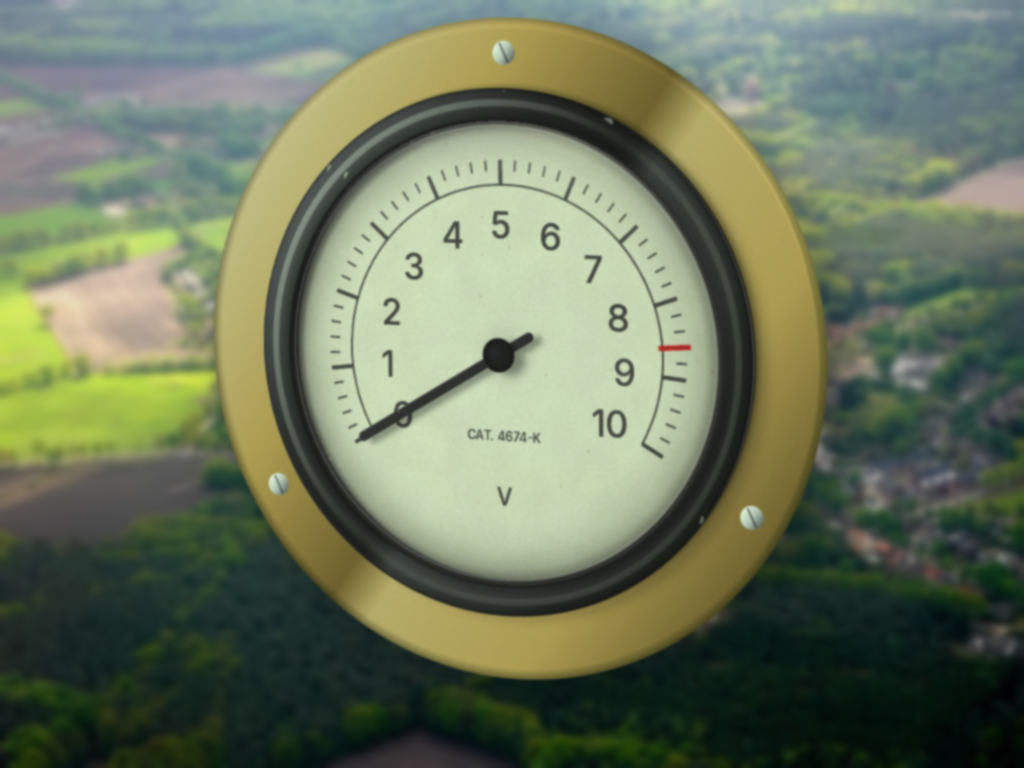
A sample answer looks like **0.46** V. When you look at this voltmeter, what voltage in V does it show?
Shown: **0** V
